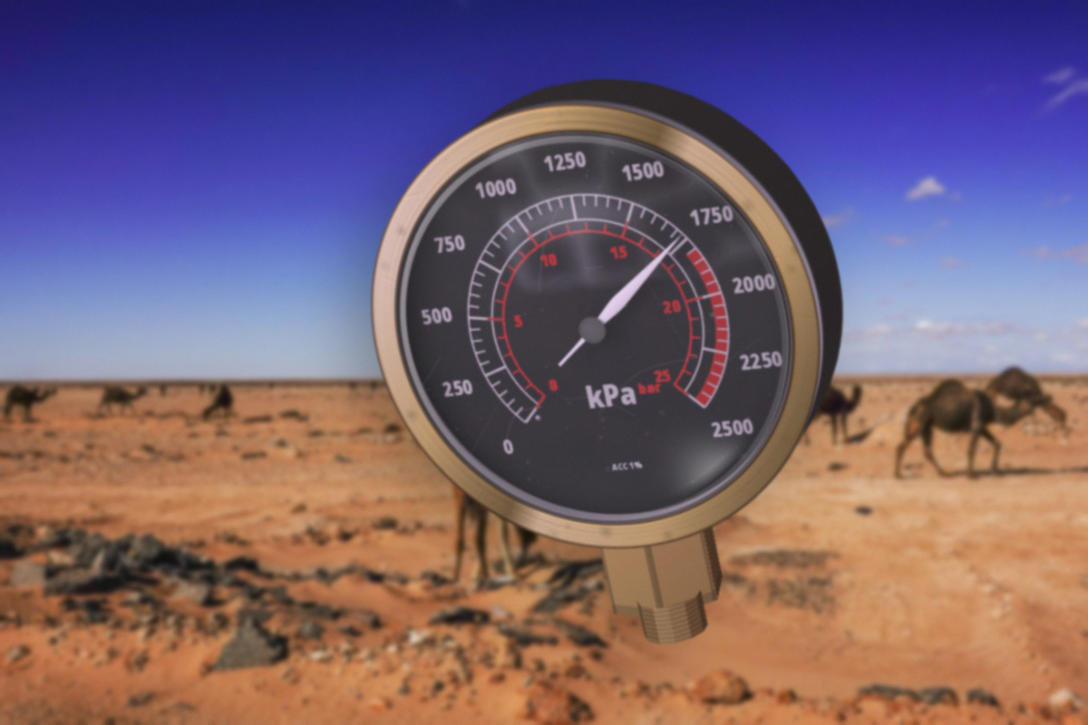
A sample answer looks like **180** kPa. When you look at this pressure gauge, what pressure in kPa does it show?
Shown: **1725** kPa
